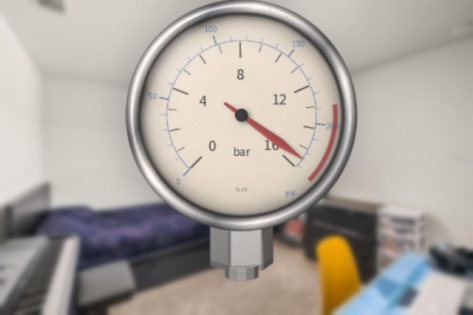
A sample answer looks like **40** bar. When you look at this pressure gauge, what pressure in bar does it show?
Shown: **15.5** bar
